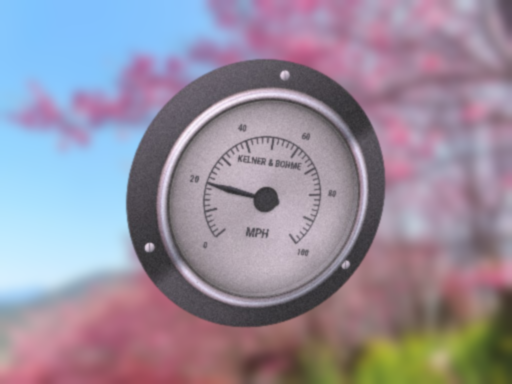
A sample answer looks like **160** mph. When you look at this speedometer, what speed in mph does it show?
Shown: **20** mph
